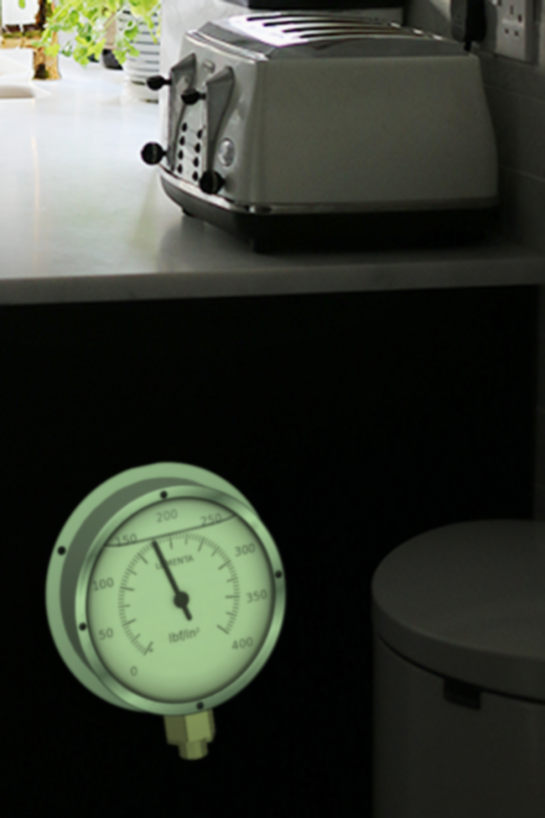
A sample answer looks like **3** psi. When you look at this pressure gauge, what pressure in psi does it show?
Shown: **175** psi
